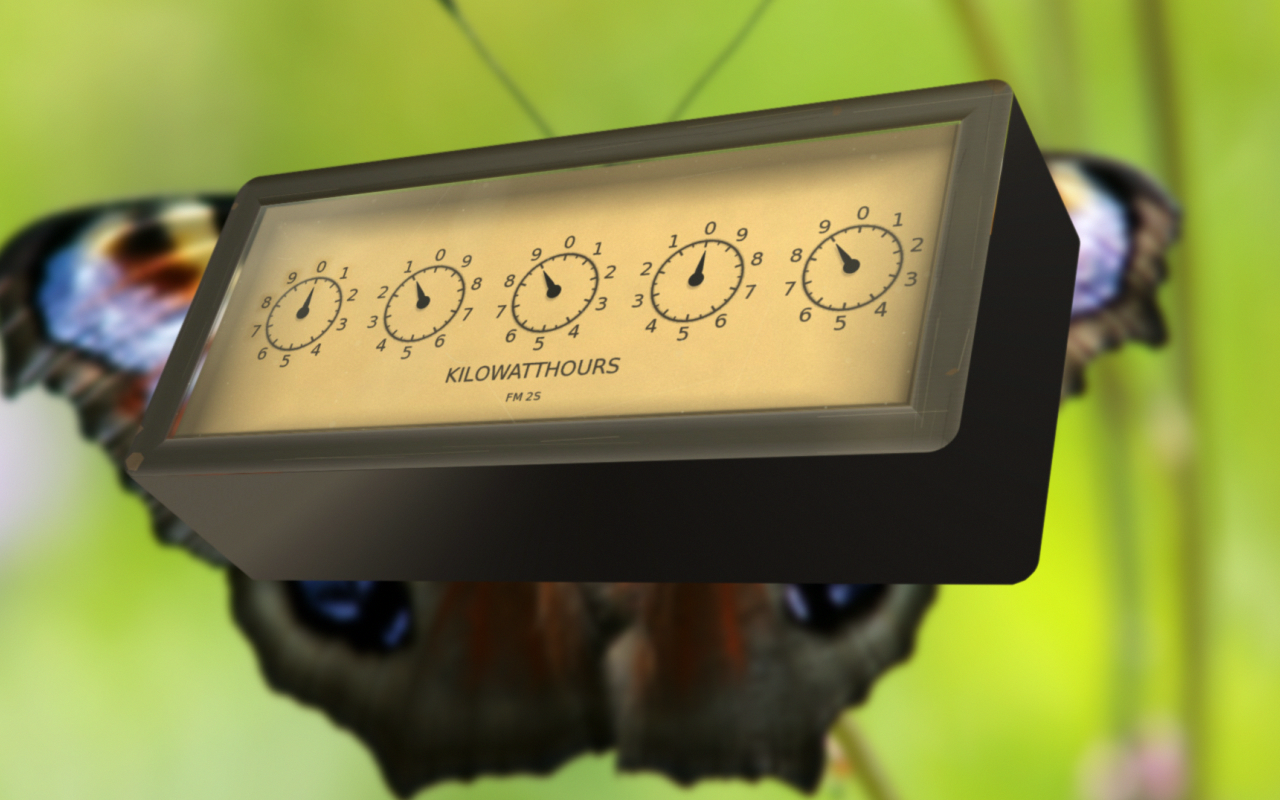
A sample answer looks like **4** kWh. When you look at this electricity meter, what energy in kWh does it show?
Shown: **899** kWh
